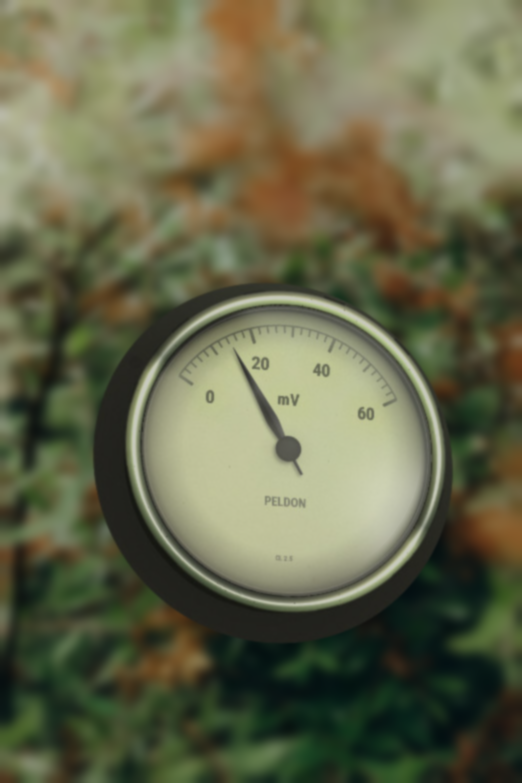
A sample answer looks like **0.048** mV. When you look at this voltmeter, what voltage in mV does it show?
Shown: **14** mV
